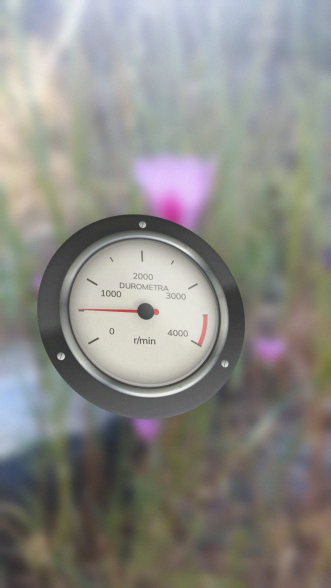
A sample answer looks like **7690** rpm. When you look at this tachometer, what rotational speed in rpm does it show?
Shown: **500** rpm
